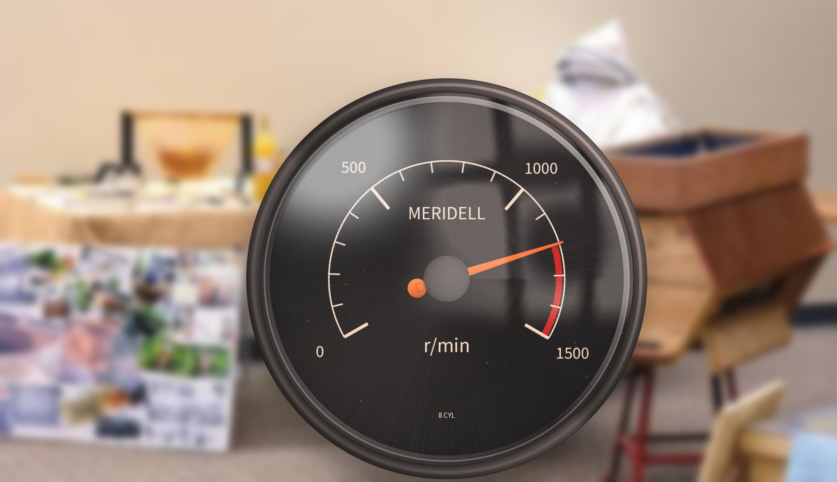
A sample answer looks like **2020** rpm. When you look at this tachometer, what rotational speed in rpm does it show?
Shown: **1200** rpm
